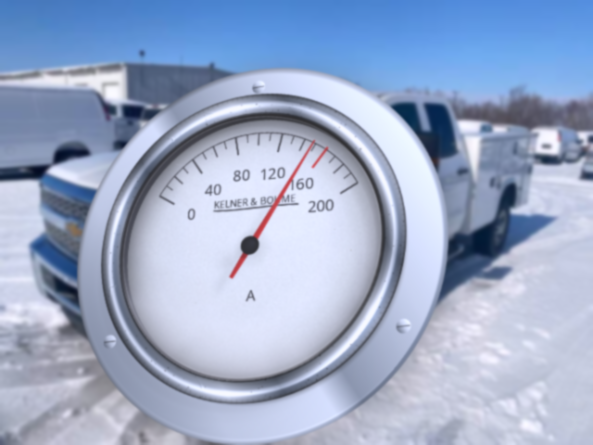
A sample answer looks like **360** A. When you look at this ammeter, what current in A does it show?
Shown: **150** A
